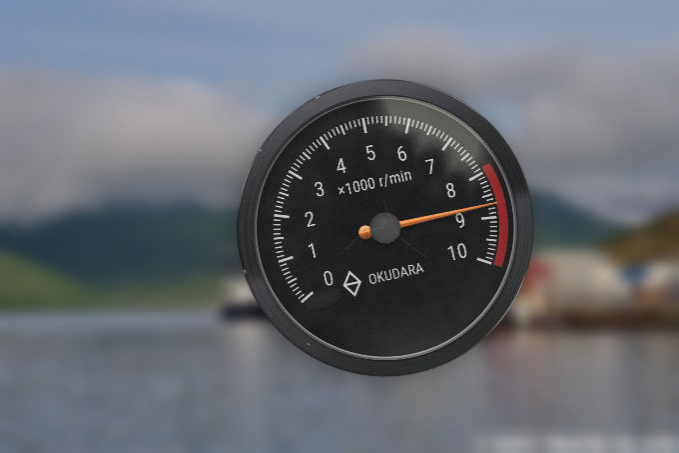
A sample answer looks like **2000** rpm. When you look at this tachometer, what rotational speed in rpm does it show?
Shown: **8700** rpm
